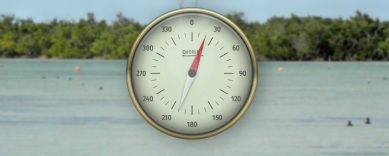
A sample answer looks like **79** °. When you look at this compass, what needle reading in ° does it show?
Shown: **20** °
